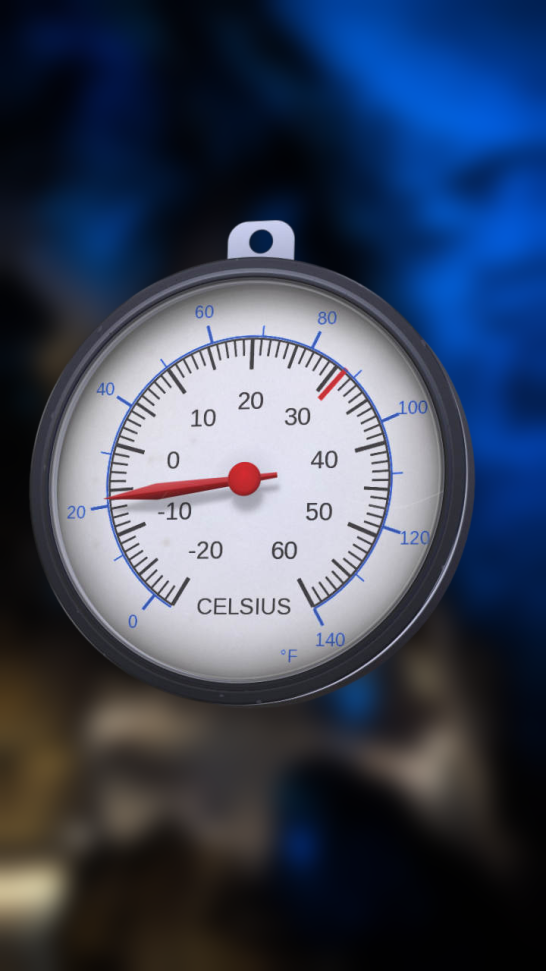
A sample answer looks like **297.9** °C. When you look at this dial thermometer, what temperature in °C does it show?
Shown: **-6** °C
